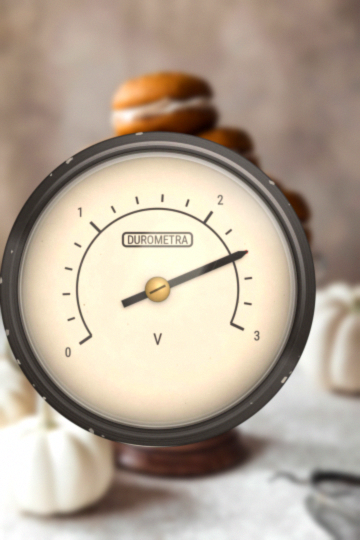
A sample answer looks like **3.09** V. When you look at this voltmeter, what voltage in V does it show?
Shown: **2.4** V
